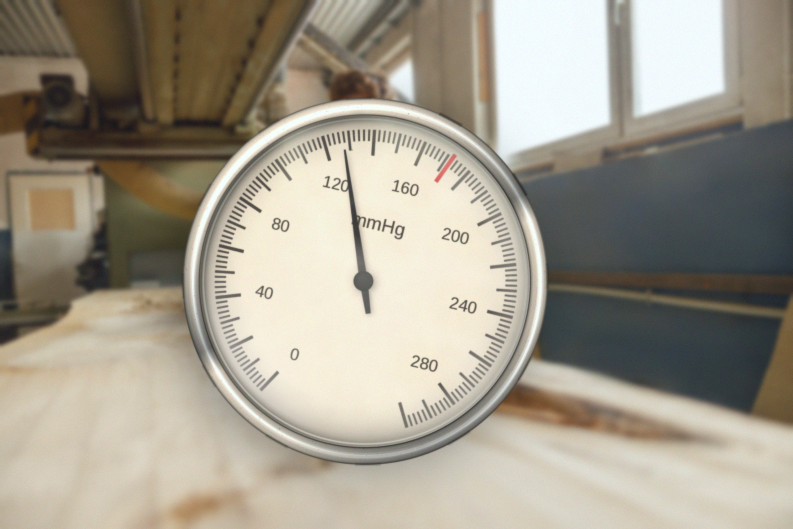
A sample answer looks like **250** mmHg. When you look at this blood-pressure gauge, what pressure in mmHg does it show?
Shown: **128** mmHg
